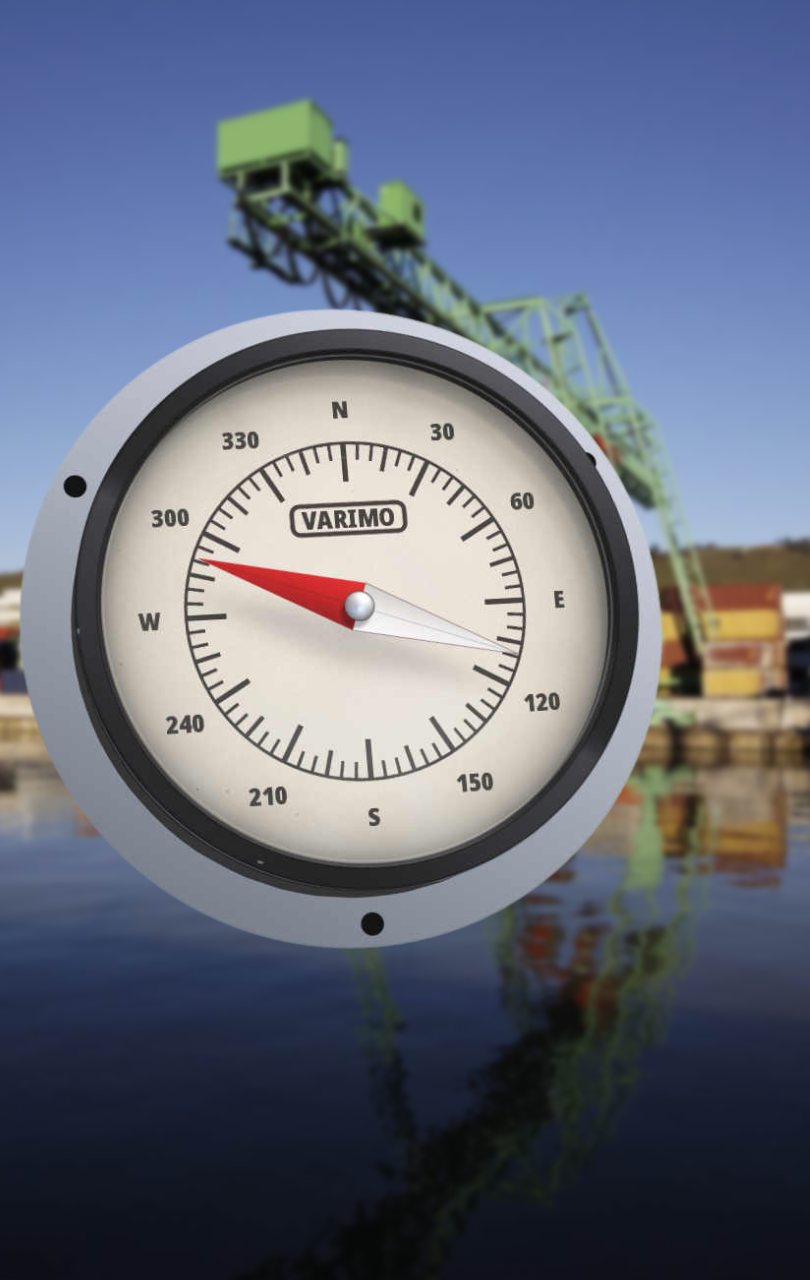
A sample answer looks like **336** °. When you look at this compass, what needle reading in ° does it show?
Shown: **290** °
